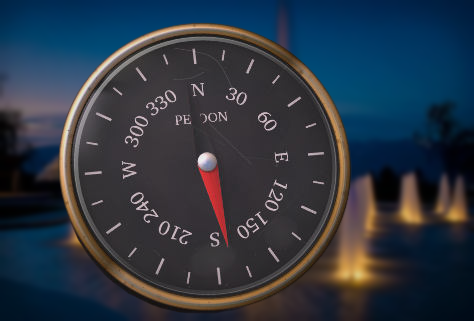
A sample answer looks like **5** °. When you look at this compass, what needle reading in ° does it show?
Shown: **172.5** °
